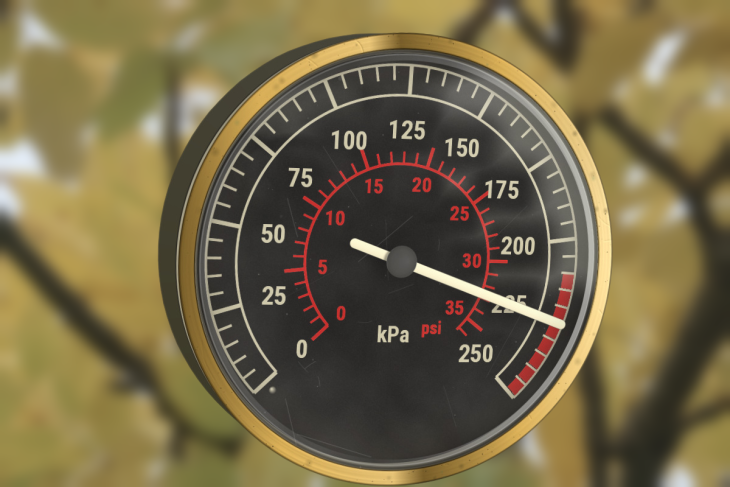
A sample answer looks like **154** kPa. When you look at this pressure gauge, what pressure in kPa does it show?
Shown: **225** kPa
